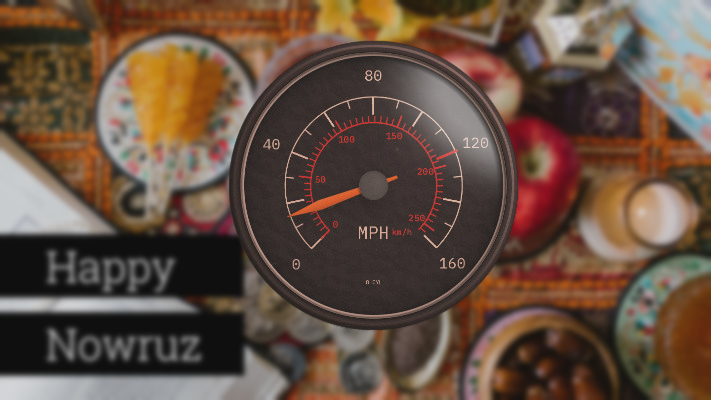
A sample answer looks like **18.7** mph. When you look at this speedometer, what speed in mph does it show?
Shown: **15** mph
